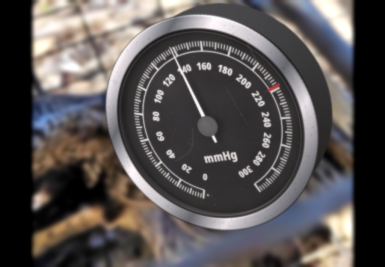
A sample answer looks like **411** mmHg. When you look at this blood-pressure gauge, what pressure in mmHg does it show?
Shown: **140** mmHg
